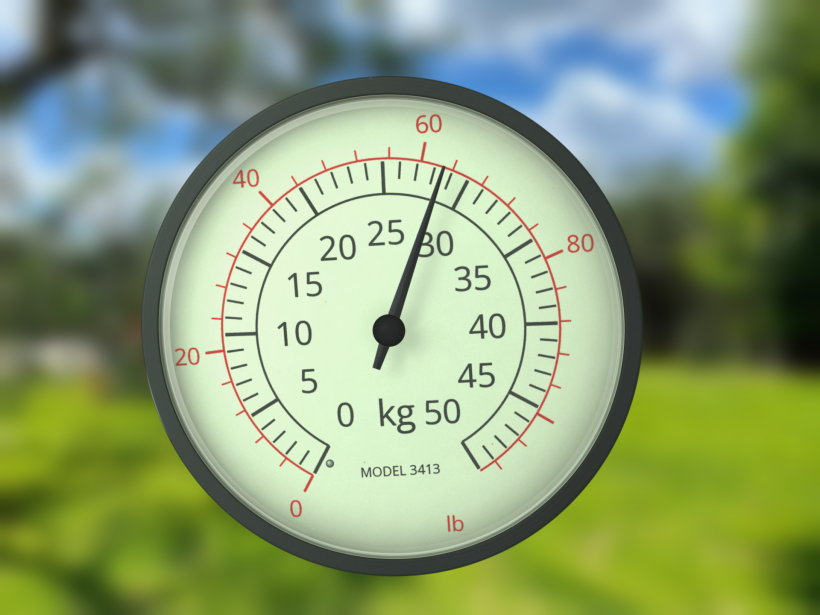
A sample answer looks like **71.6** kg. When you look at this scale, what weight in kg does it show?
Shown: **28.5** kg
